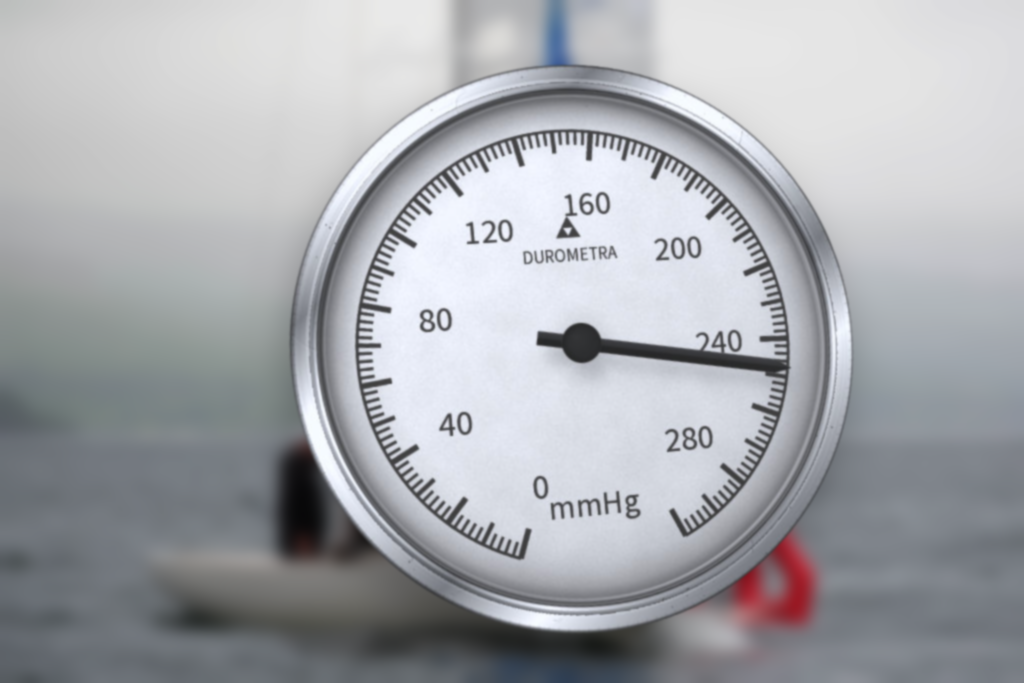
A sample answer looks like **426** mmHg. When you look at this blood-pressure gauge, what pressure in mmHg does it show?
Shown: **248** mmHg
